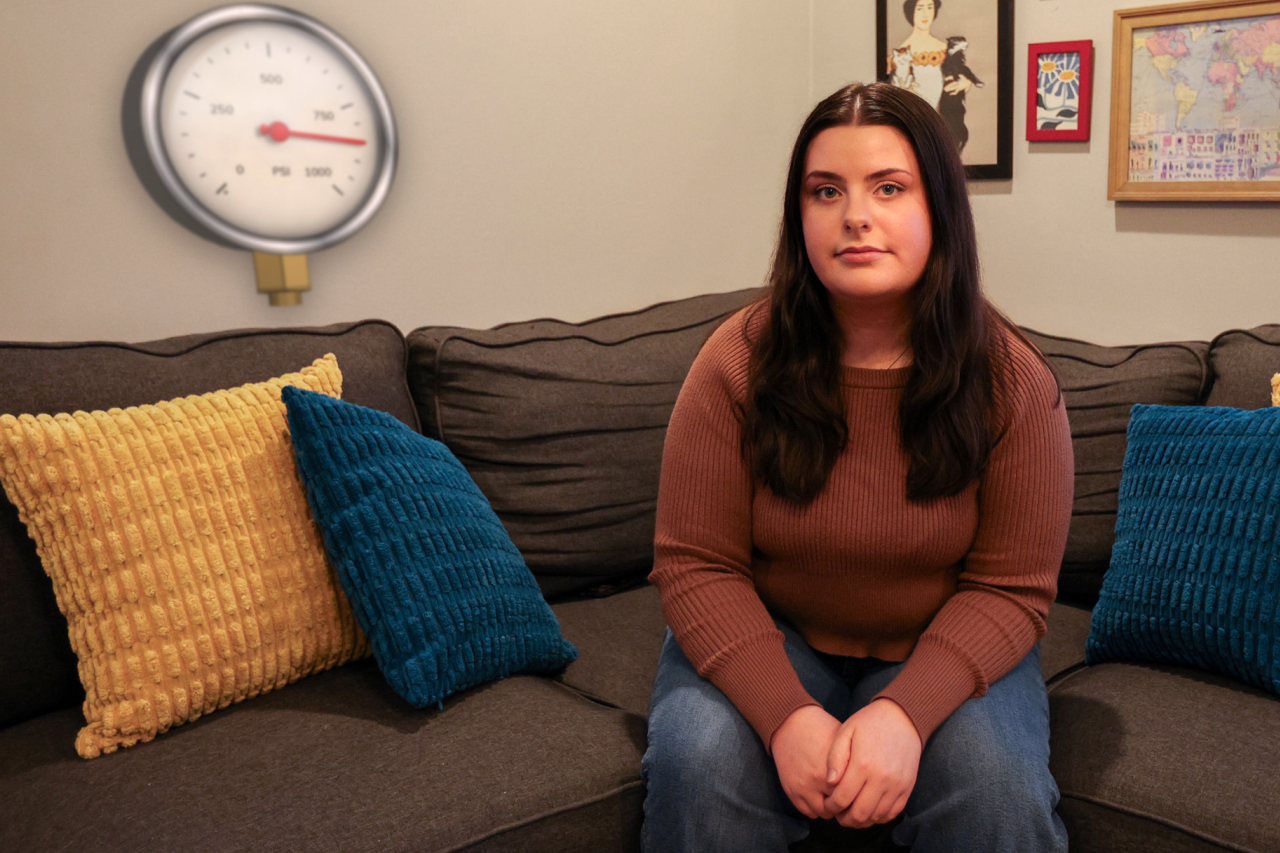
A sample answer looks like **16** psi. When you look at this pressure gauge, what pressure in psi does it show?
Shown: **850** psi
